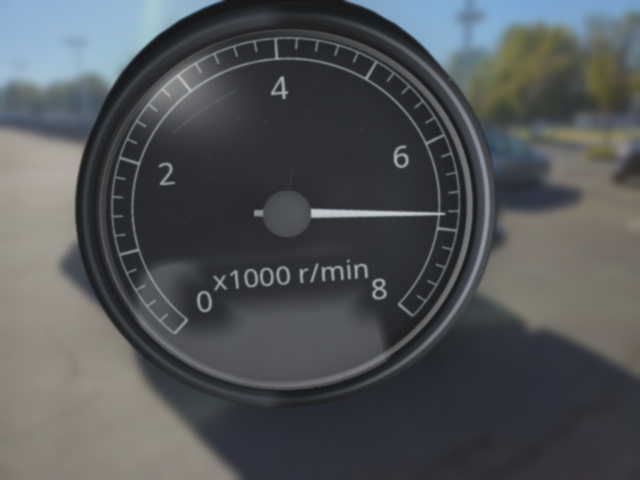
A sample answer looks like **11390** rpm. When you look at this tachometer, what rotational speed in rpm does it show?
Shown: **6800** rpm
